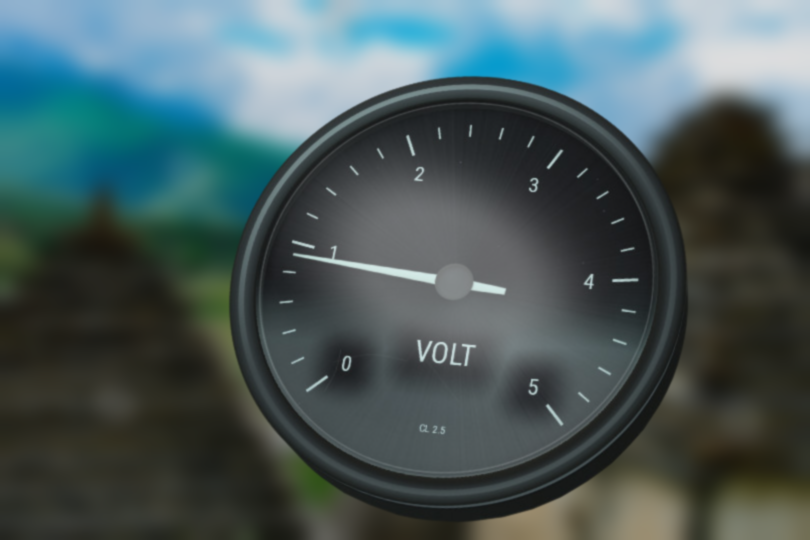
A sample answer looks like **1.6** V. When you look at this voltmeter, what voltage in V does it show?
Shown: **0.9** V
